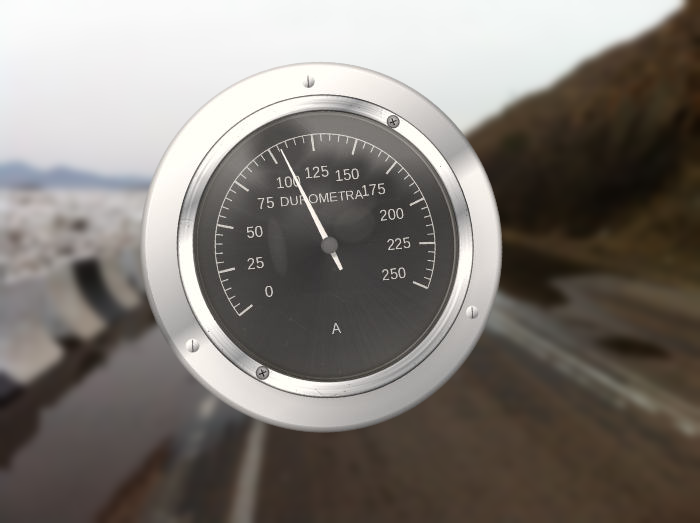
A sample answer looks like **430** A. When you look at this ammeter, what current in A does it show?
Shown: **105** A
